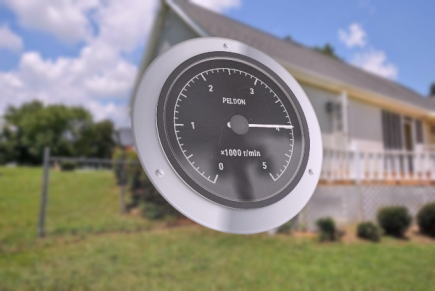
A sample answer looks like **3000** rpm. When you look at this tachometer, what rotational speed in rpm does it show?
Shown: **4000** rpm
